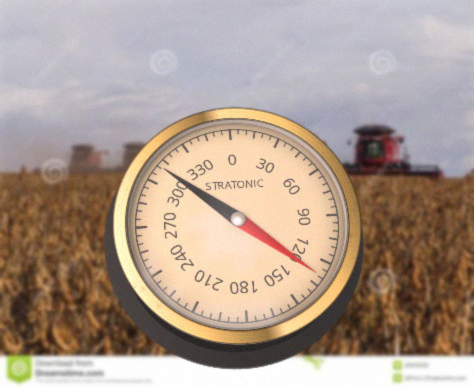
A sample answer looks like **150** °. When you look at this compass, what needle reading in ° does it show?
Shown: **130** °
